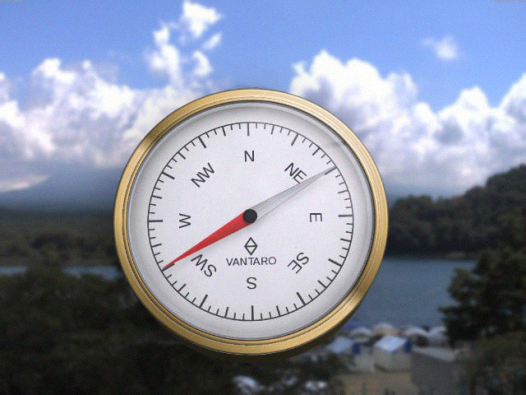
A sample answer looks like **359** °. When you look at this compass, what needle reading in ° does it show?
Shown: **240** °
